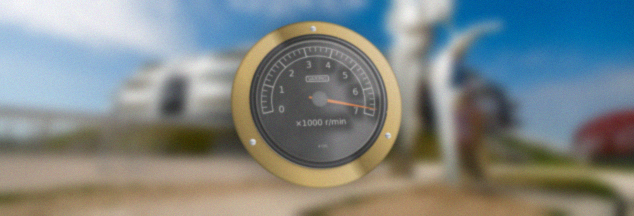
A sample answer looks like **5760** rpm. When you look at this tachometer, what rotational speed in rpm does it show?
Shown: **6800** rpm
